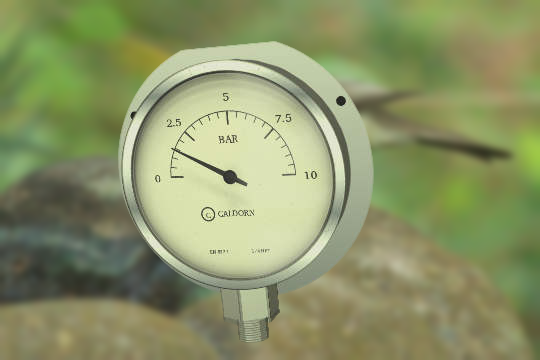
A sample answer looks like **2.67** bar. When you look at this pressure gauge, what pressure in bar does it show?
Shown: **1.5** bar
